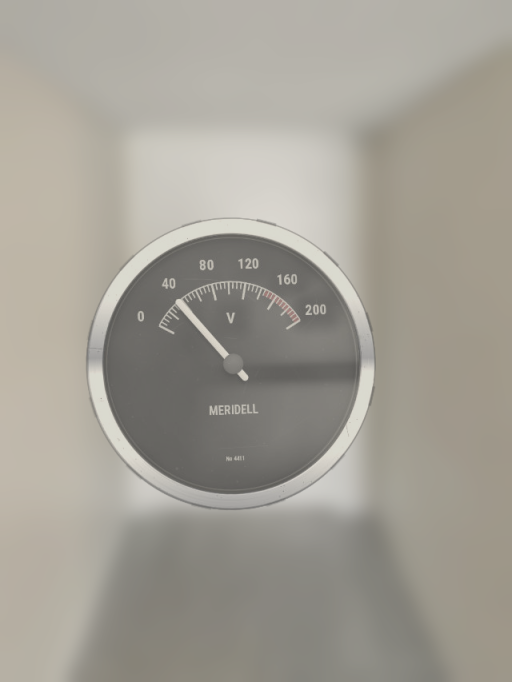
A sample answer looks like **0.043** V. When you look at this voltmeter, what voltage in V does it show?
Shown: **35** V
